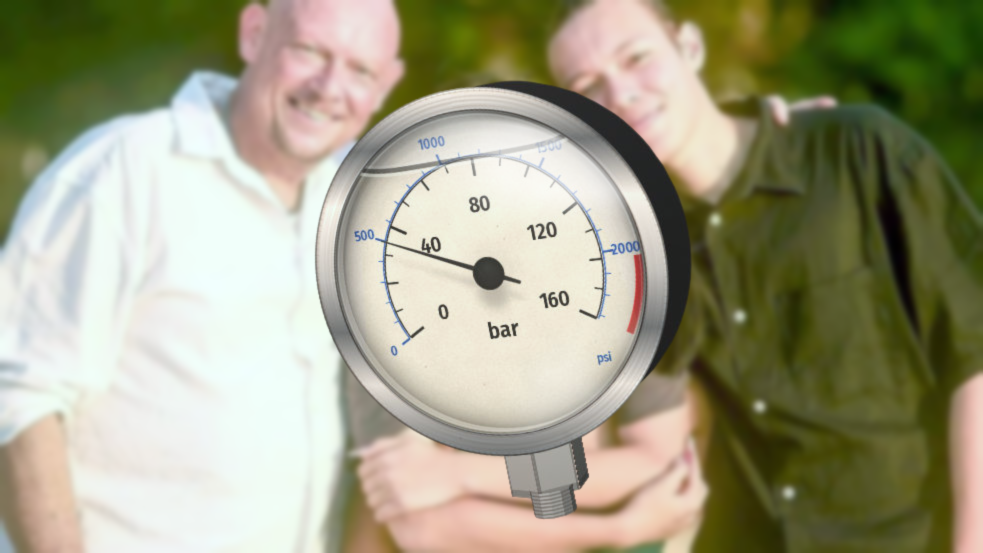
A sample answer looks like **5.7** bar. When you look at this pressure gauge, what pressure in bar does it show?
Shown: **35** bar
